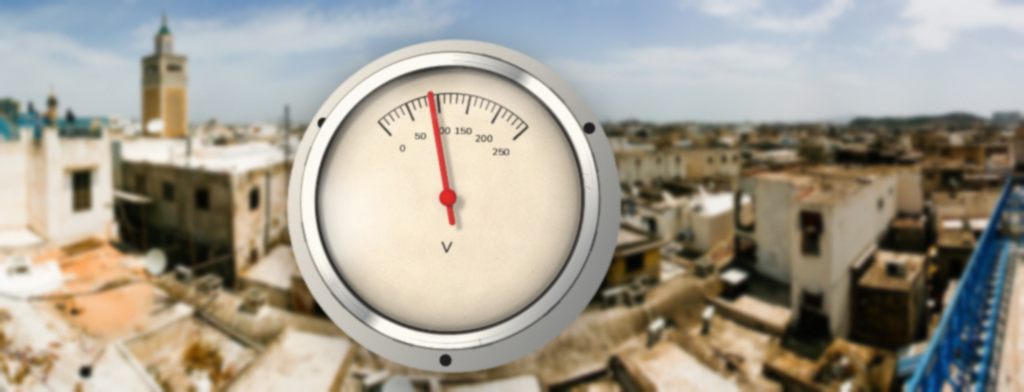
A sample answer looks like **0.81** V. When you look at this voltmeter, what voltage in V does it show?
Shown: **90** V
